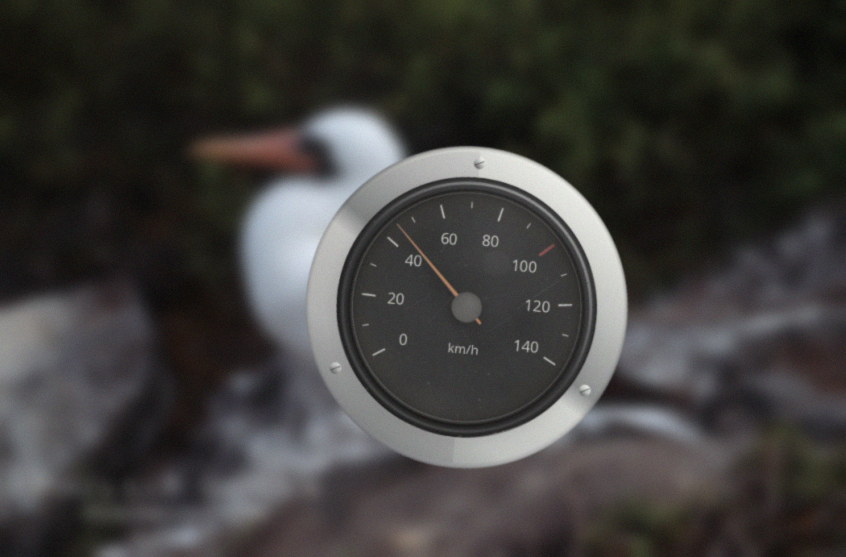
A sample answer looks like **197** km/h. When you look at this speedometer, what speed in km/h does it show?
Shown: **45** km/h
